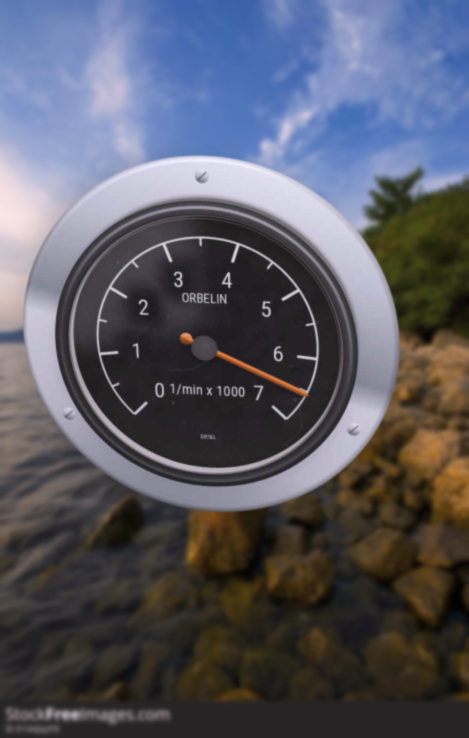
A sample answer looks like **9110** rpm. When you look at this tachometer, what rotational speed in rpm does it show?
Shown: **6500** rpm
